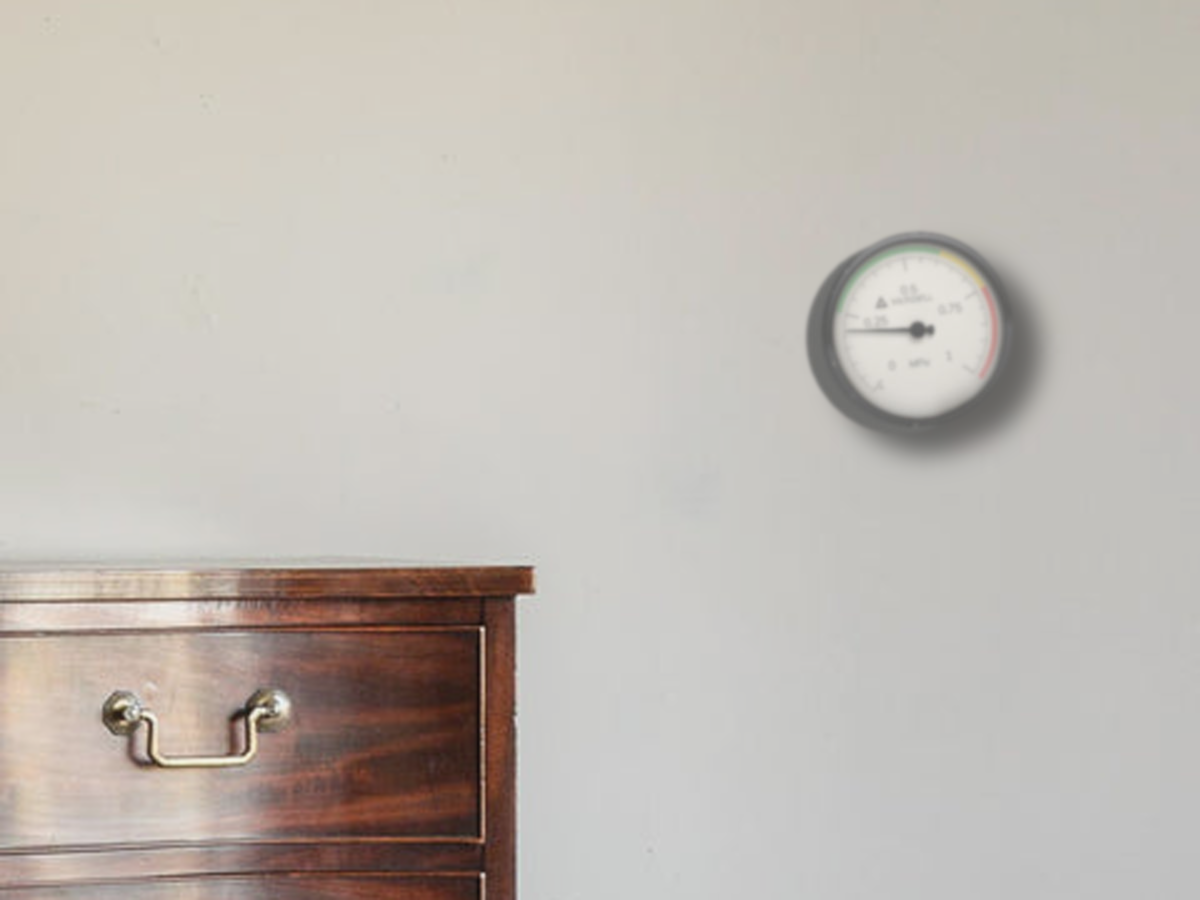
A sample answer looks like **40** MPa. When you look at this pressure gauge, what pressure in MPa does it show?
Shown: **0.2** MPa
